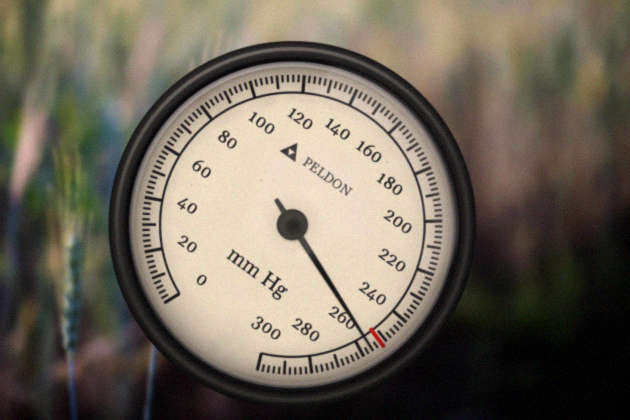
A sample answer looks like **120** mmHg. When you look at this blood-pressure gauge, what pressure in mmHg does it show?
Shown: **256** mmHg
